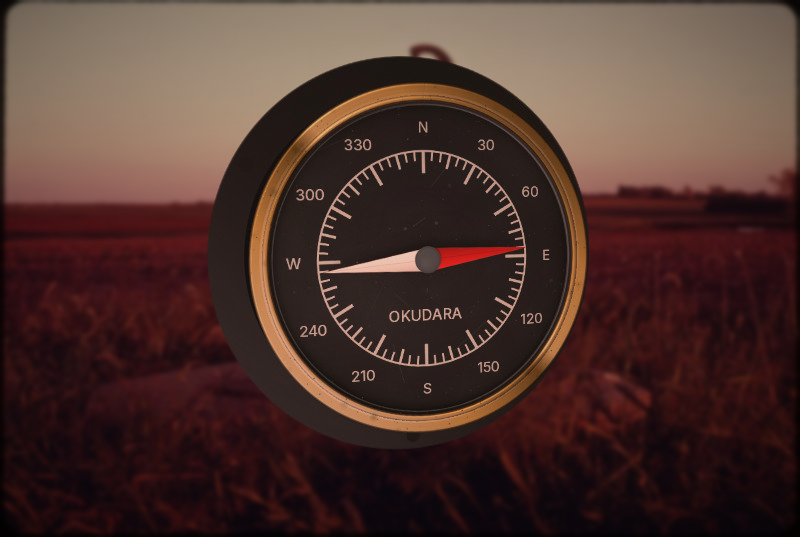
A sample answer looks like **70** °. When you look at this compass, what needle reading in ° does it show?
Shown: **85** °
